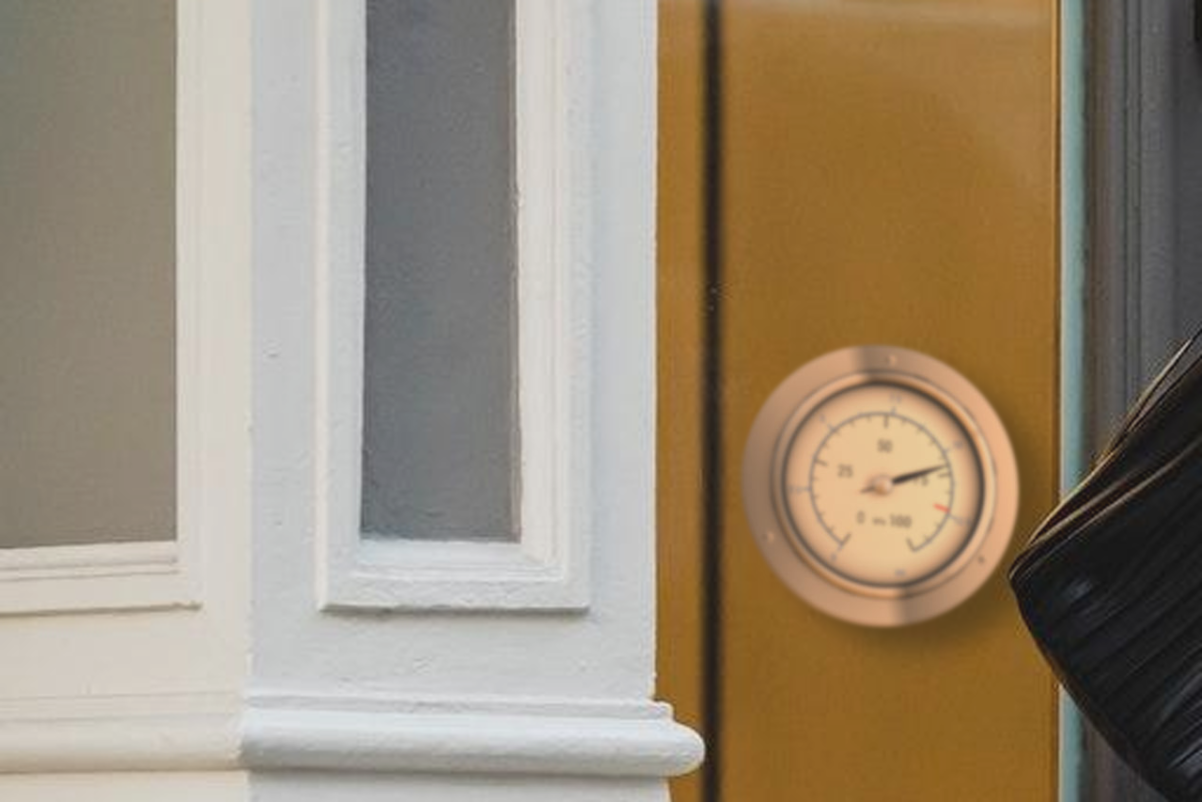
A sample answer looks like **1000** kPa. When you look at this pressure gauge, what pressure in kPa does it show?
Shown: **72.5** kPa
